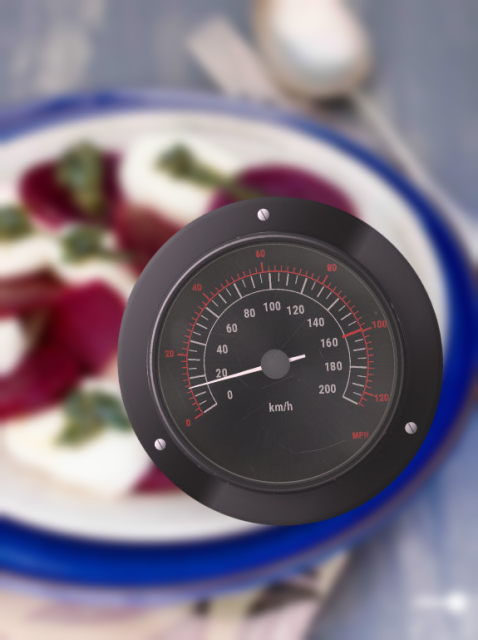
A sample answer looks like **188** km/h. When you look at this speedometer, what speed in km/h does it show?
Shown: **15** km/h
